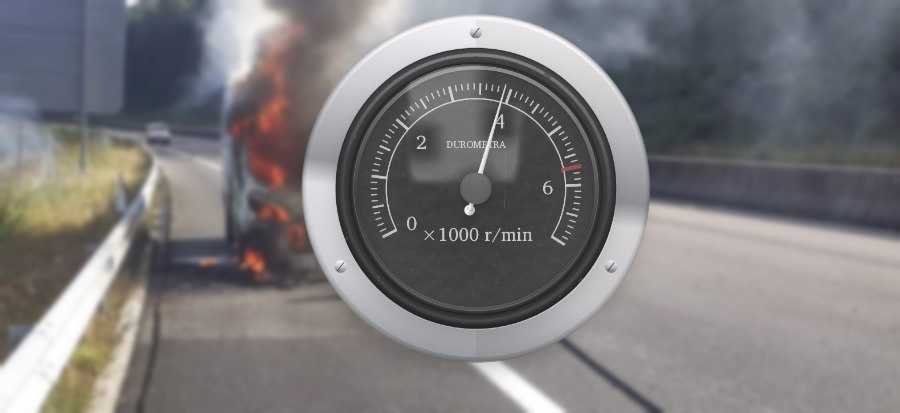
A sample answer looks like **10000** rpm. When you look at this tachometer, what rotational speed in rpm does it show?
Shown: **3900** rpm
